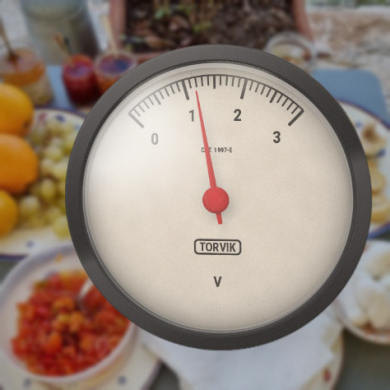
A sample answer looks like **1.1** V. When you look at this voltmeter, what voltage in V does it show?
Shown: **1.2** V
